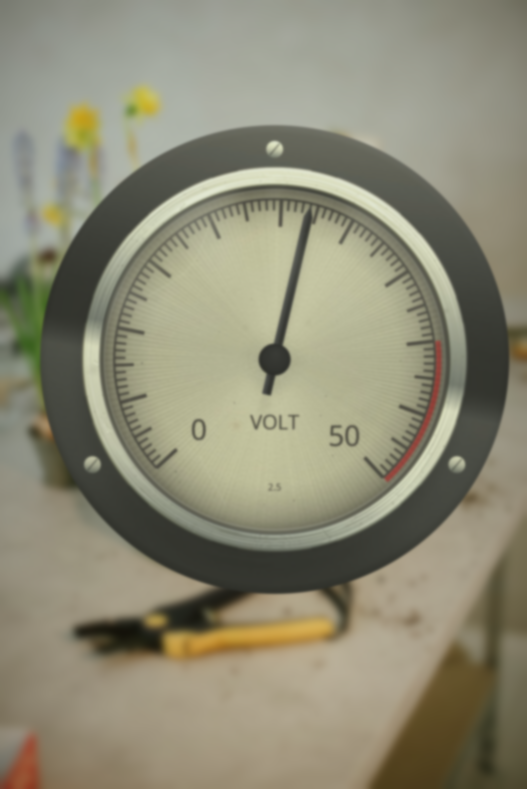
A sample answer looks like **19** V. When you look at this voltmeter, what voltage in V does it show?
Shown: **27** V
